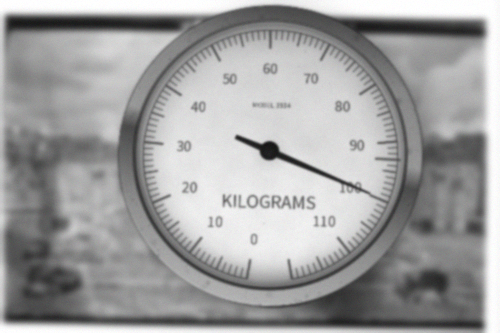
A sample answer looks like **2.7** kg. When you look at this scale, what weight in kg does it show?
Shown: **100** kg
